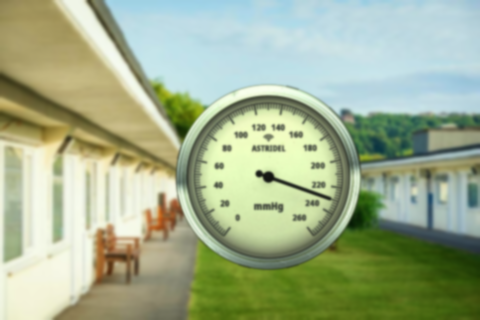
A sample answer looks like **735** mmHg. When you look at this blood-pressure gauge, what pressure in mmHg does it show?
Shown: **230** mmHg
